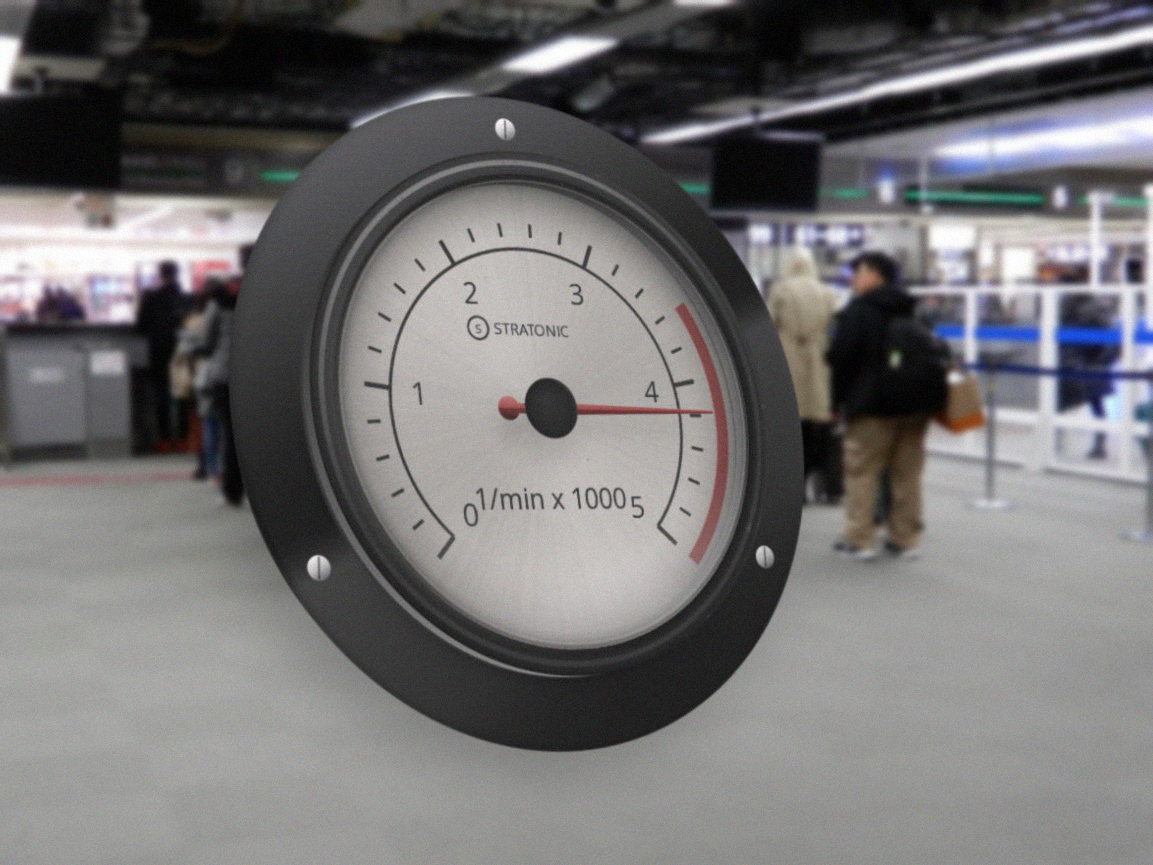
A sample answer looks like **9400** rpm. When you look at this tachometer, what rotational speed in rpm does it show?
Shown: **4200** rpm
